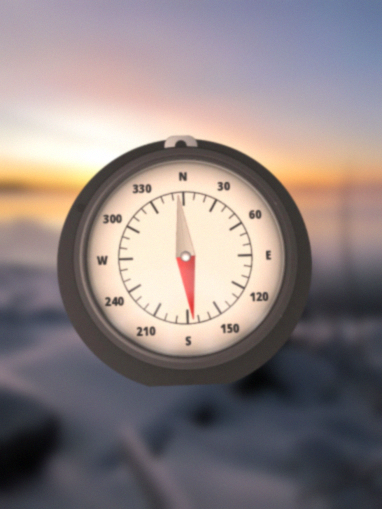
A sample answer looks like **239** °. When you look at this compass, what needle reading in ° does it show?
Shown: **175** °
